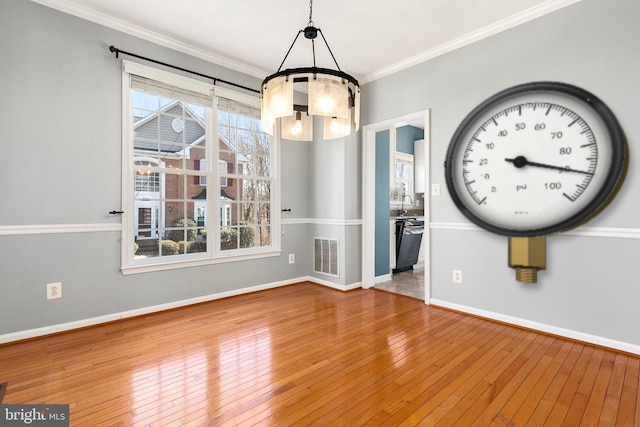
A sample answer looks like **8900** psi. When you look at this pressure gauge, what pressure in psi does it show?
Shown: **90** psi
